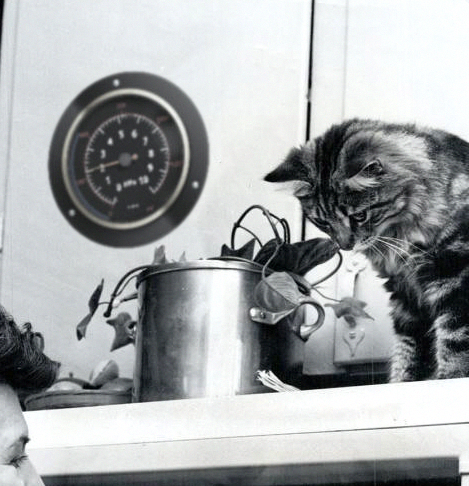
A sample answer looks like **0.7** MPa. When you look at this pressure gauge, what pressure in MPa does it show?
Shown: **2** MPa
